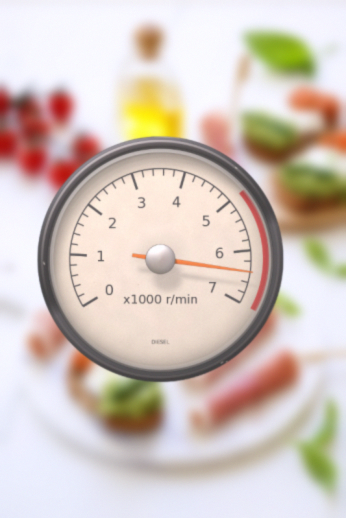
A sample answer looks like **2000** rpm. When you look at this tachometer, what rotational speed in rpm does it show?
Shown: **6400** rpm
